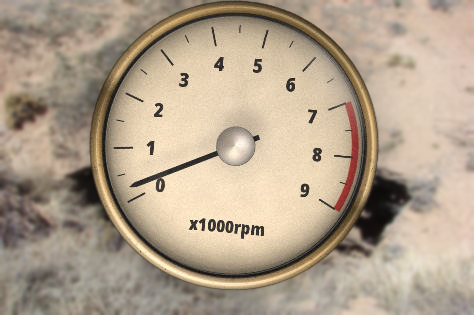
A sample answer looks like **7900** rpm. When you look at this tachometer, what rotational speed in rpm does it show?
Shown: **250** rpm
